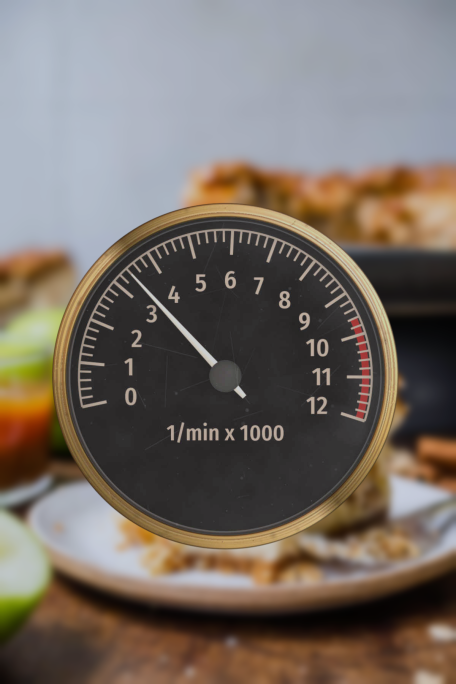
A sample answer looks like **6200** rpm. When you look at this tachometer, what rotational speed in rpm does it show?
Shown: **3400** rpm
